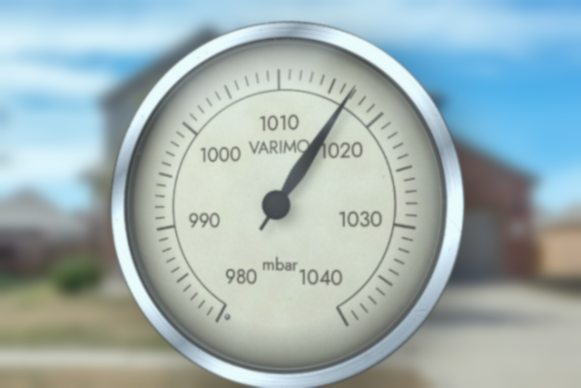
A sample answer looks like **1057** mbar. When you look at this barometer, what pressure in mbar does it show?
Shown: **1017** mbar
